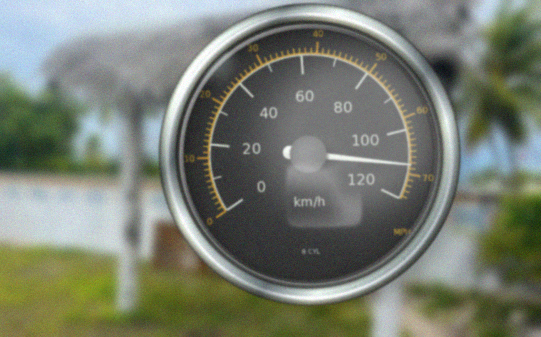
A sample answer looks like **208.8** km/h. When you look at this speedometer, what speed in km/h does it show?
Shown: **110** km/h
